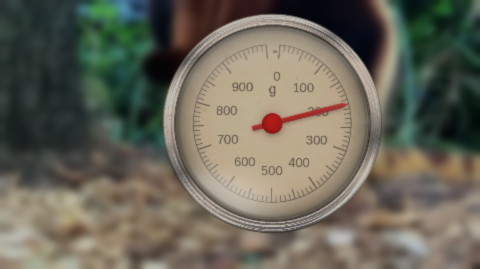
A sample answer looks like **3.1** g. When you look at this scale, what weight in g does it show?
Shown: **200** g
